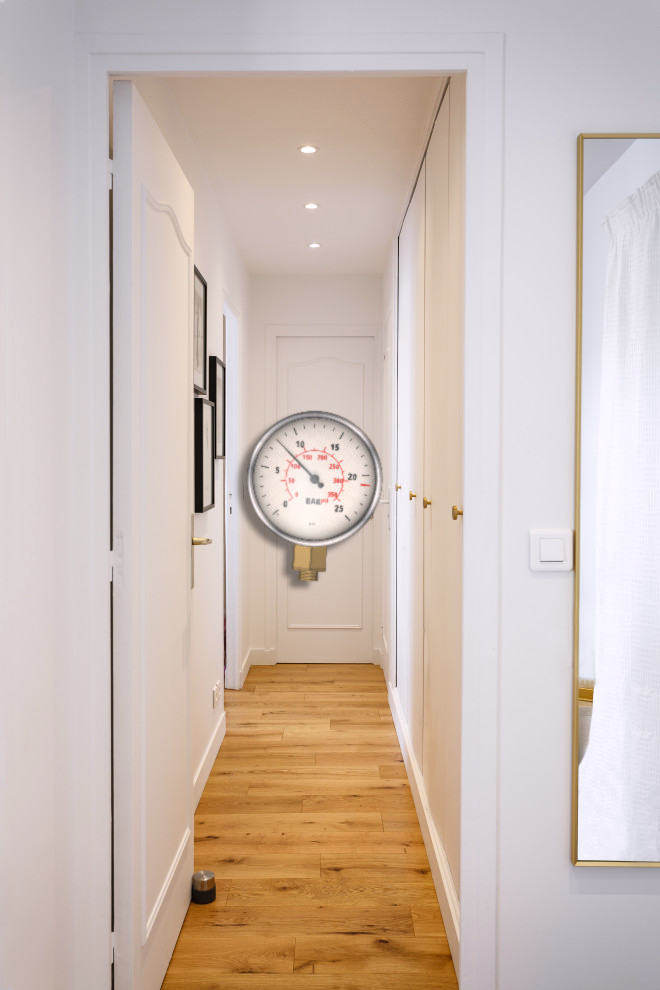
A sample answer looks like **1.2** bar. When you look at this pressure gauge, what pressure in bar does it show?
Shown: **8** bar
